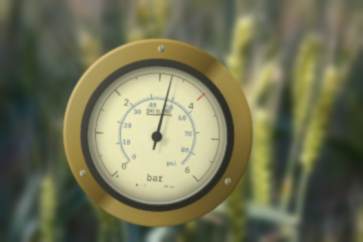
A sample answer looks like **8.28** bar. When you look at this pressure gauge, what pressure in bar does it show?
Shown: **3.25** bar
